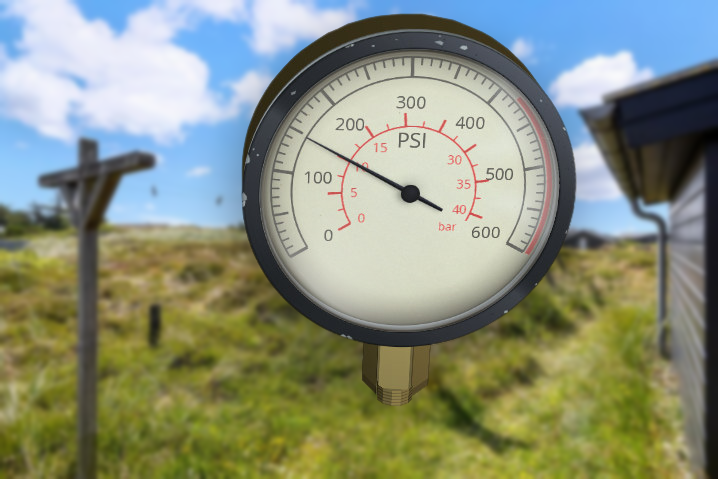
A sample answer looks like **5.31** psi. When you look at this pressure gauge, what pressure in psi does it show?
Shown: **150** psi
